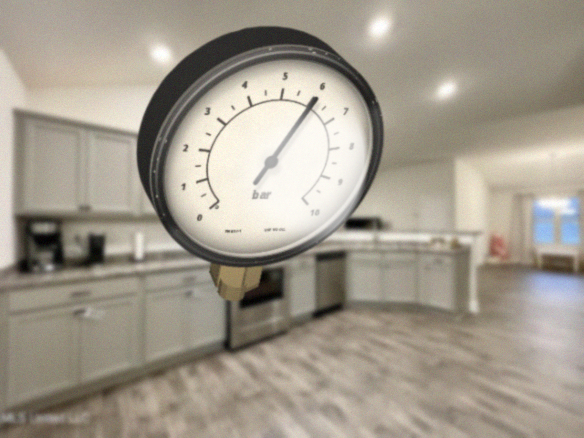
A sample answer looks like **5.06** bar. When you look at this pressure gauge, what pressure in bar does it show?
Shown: **6** bar
